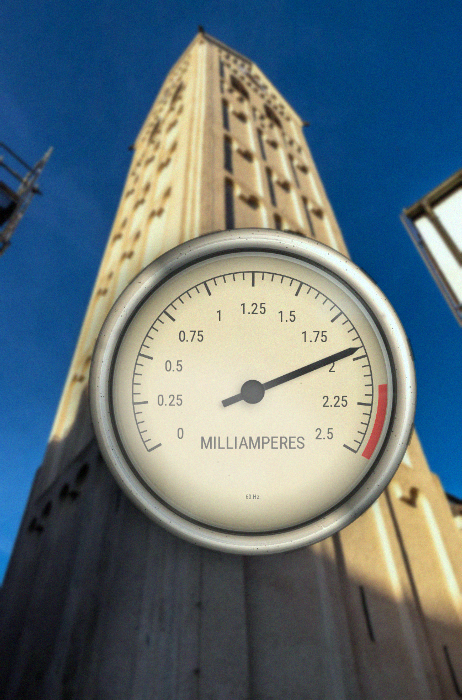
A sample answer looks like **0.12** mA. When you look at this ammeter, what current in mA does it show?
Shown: **1.95** mA
